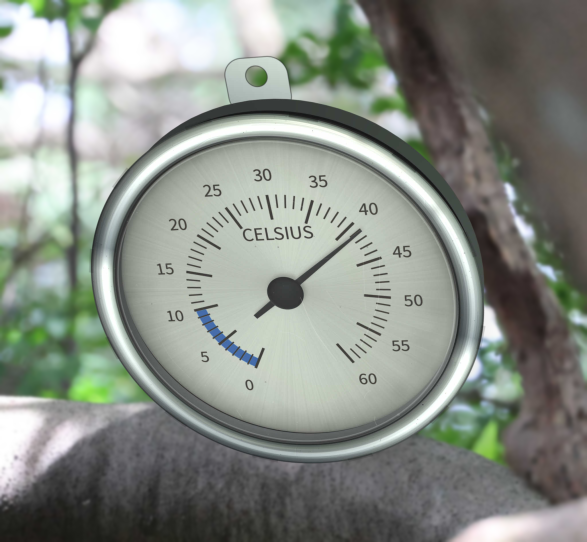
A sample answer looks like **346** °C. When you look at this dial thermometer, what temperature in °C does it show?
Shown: **41** °C
